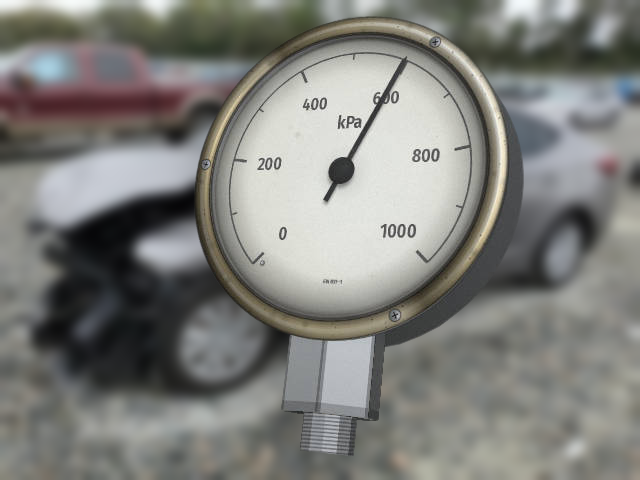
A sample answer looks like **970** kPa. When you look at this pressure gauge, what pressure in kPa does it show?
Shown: **600** kPa
